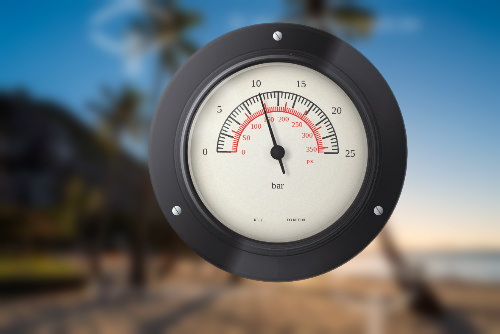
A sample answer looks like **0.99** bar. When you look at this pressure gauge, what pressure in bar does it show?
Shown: **10** bar
